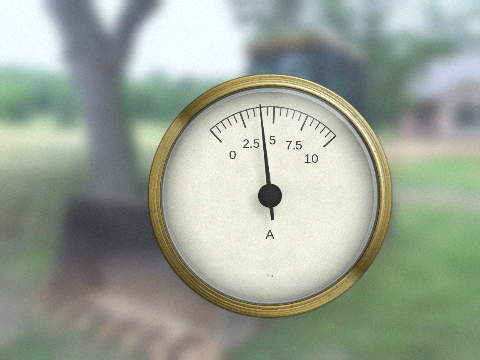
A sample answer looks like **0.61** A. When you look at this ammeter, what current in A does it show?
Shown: **4** A
